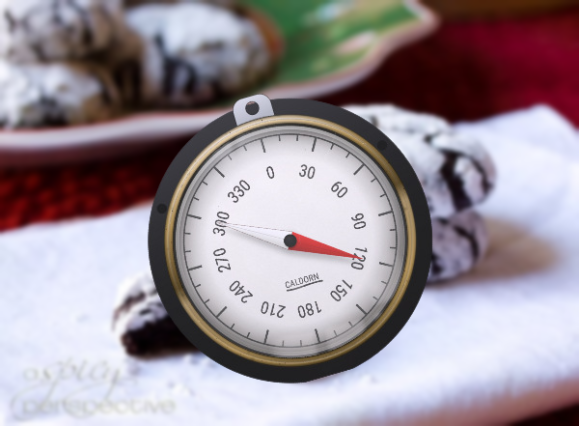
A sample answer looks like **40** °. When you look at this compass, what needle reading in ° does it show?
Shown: **120** °
